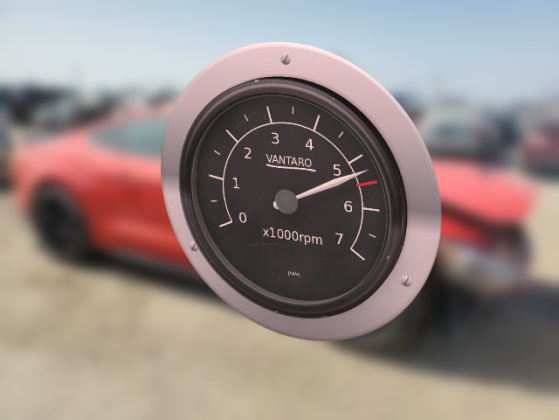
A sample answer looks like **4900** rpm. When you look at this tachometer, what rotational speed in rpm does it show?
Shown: **5250** rpm
